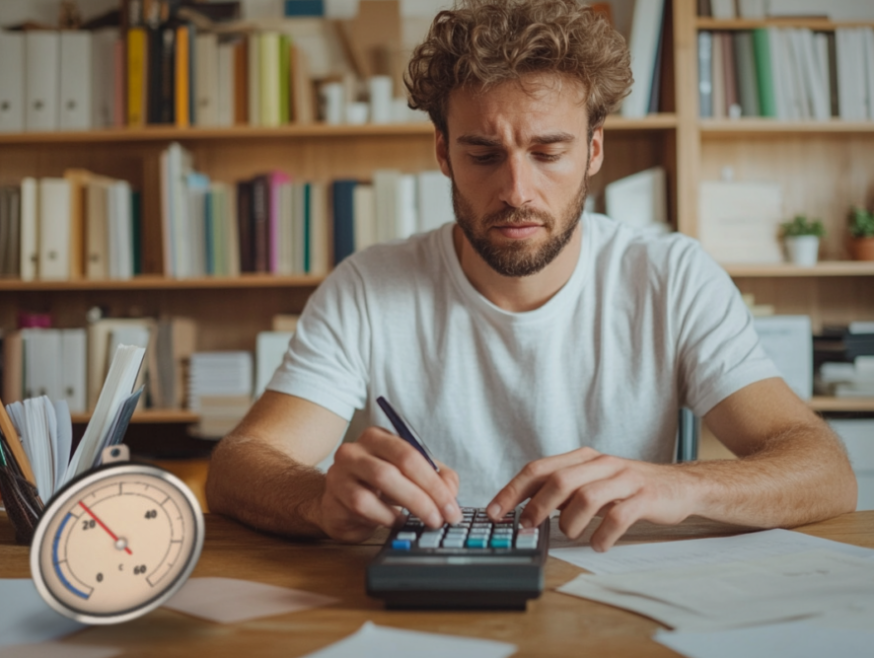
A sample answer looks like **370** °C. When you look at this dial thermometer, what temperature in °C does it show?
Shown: **22.5** °C
